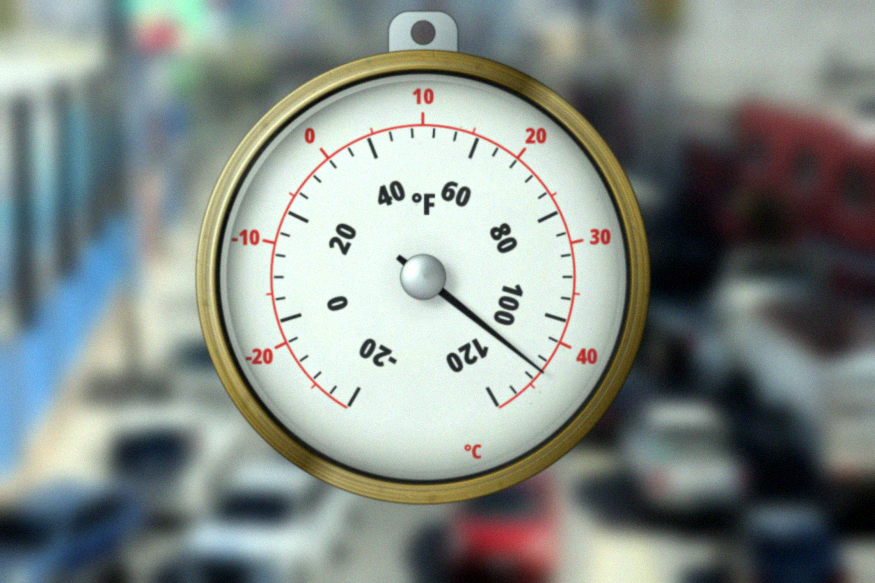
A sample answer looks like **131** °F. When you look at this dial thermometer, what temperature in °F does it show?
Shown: **110** °F
